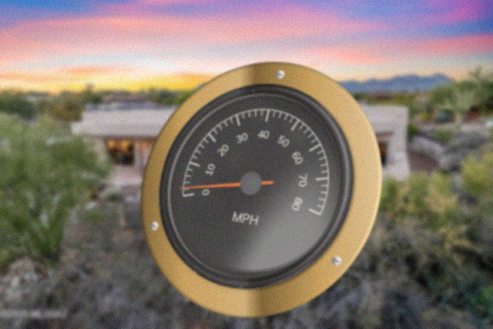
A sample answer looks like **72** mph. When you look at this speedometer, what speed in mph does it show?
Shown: **2** mph
